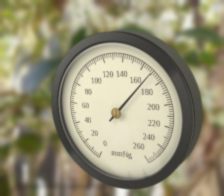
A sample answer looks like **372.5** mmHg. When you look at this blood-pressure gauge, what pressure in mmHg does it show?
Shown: **170** mmHg
